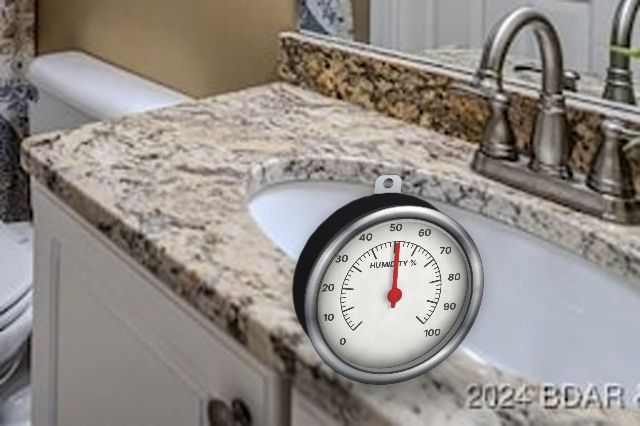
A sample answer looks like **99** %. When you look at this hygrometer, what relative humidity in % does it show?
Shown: **50** %
